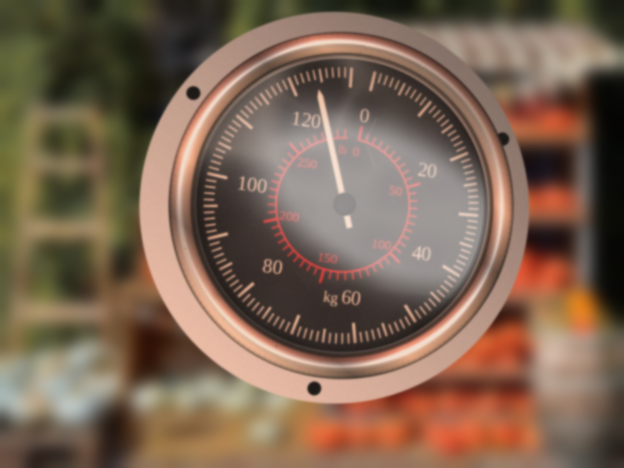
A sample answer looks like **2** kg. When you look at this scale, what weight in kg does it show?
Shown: **124** kg
